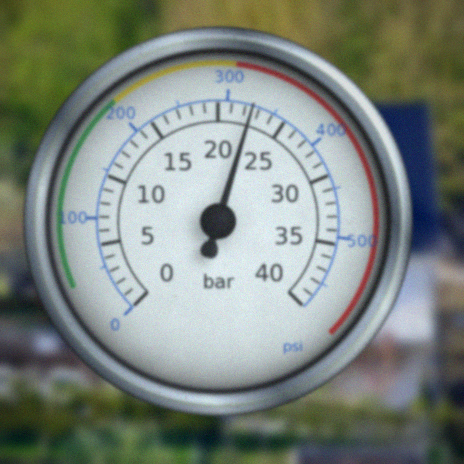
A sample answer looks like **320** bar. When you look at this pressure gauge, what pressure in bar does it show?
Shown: **22.5** bar
